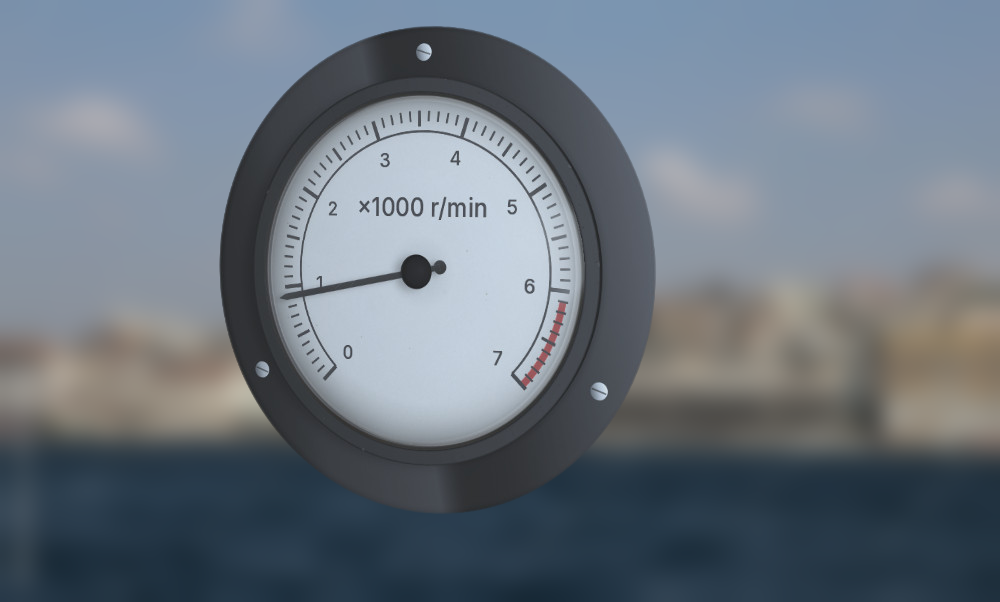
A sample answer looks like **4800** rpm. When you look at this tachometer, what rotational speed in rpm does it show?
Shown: **900** rpm
